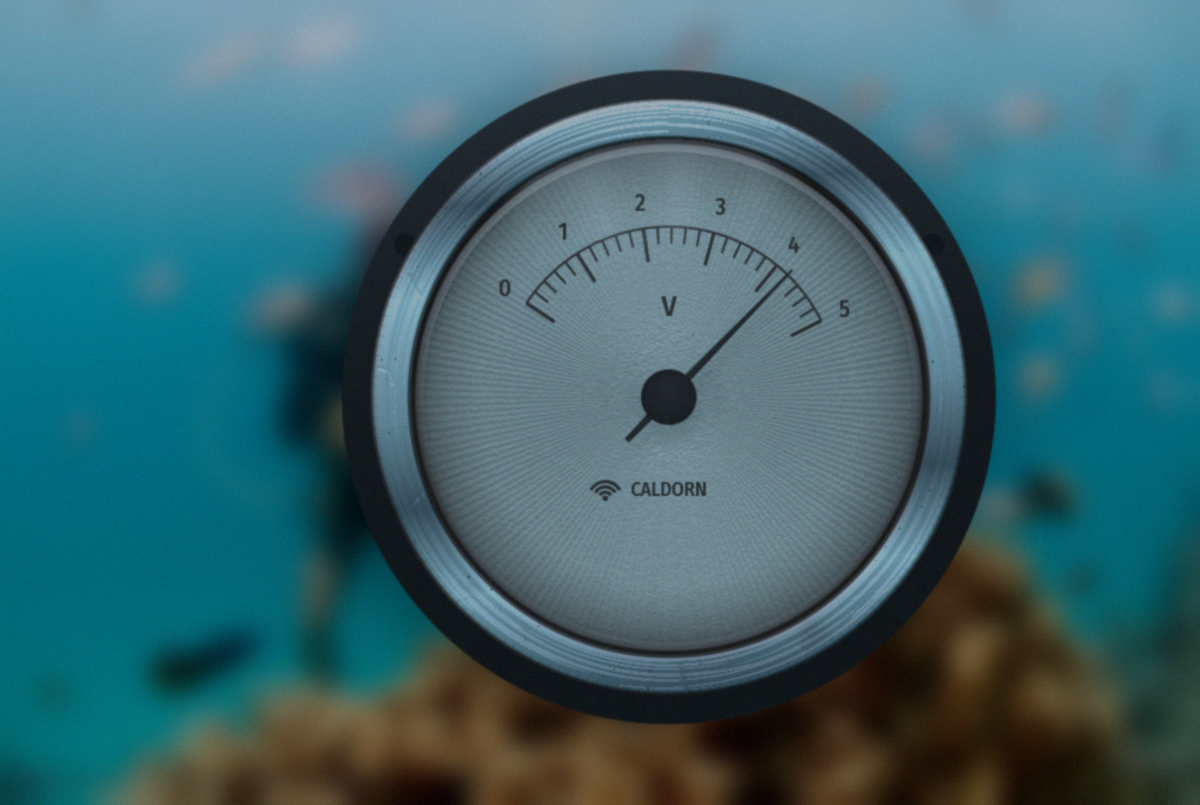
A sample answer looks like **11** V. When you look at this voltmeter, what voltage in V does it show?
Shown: **4.2** V
